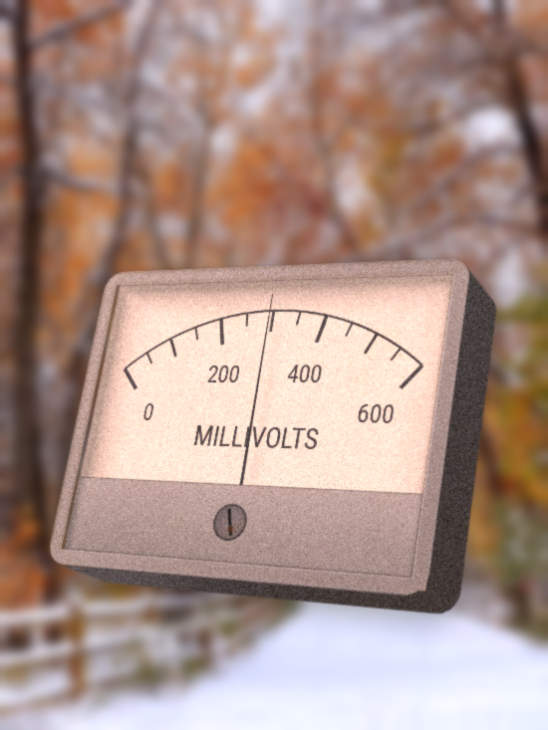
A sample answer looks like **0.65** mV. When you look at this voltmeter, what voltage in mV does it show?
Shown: **300** mV
